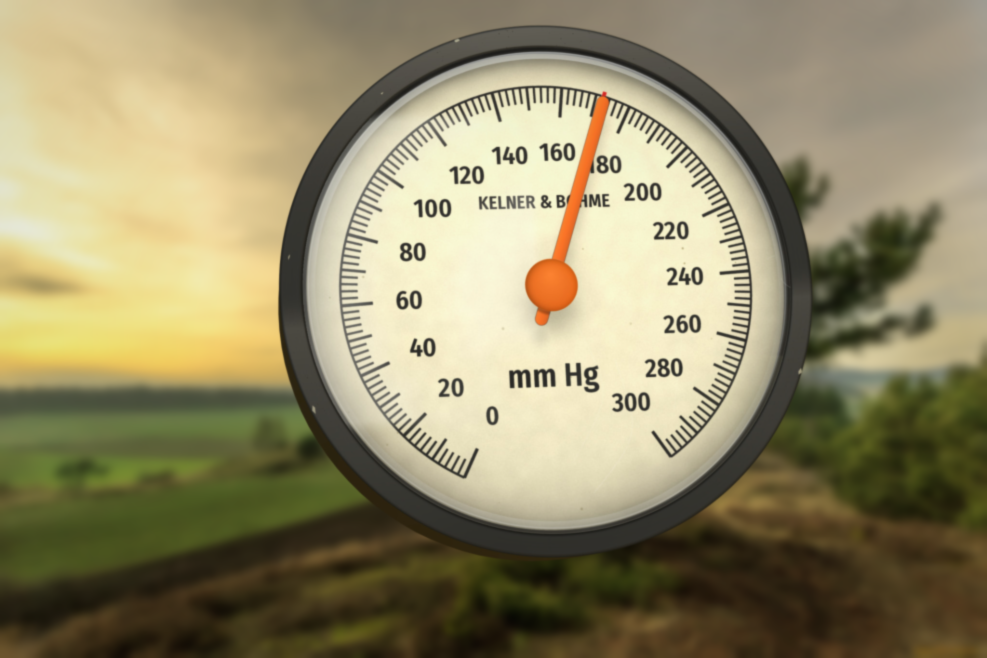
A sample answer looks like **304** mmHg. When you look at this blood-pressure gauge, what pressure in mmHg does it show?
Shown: **172** mmHg
